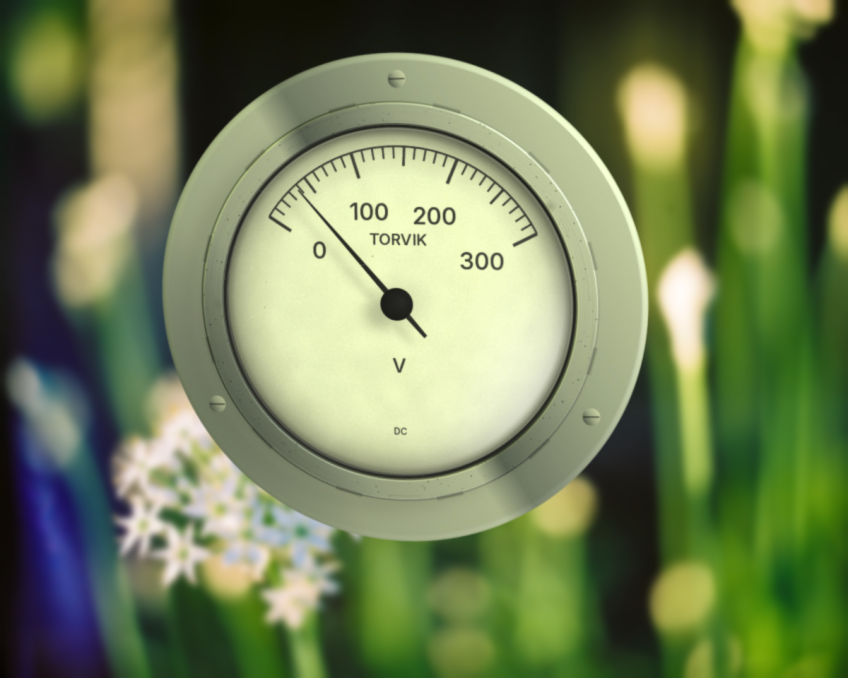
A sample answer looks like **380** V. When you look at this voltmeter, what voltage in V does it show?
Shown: **40** V
